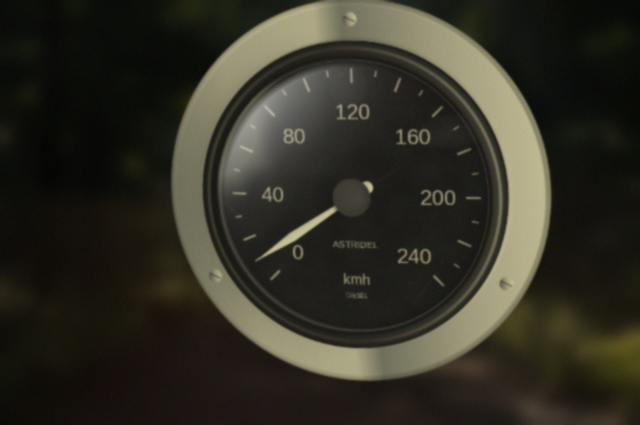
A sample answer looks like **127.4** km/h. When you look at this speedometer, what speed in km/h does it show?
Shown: **10** km/h
